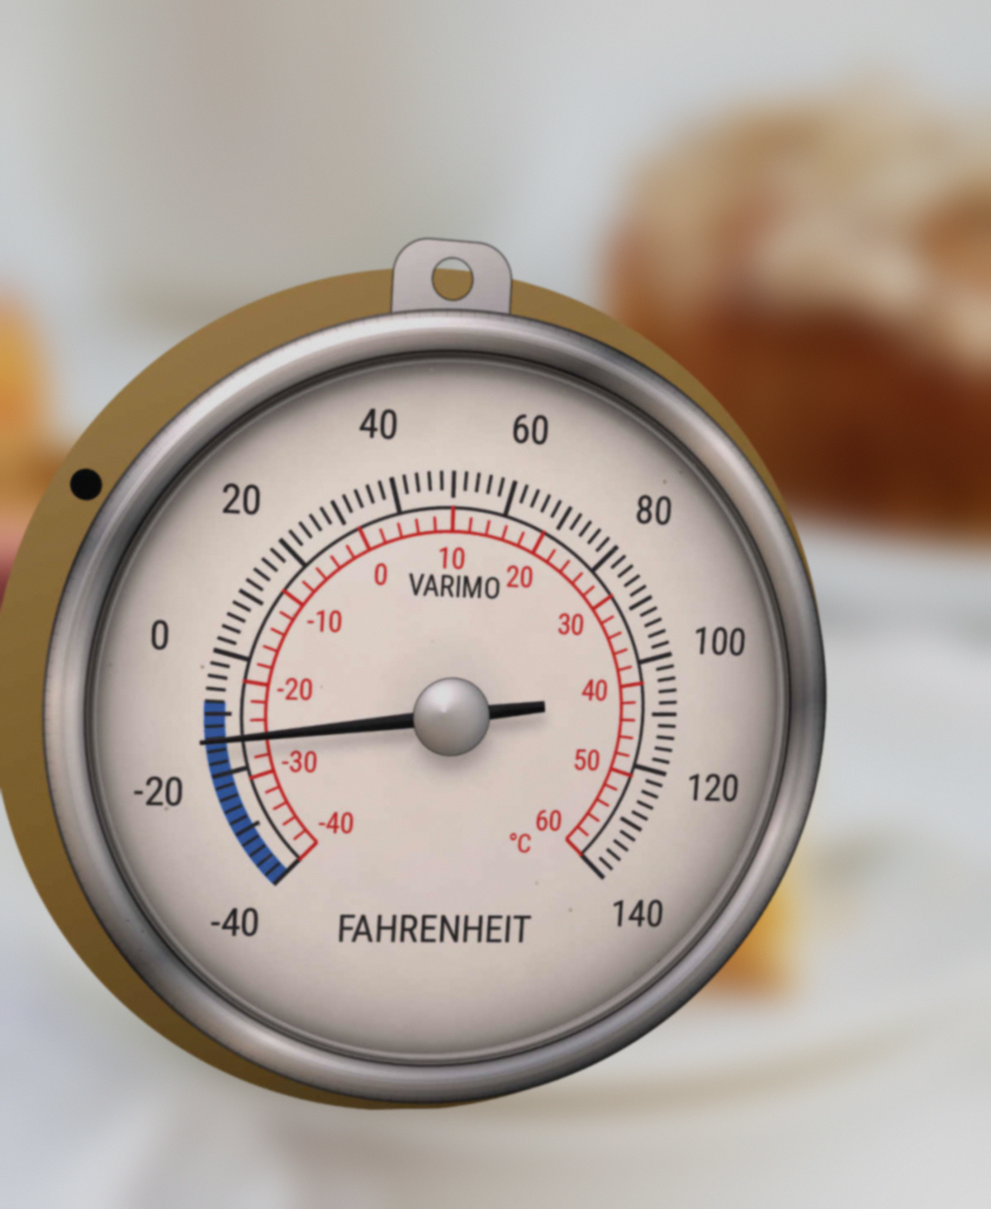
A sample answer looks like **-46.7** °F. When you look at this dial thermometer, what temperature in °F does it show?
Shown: **-14** °F
